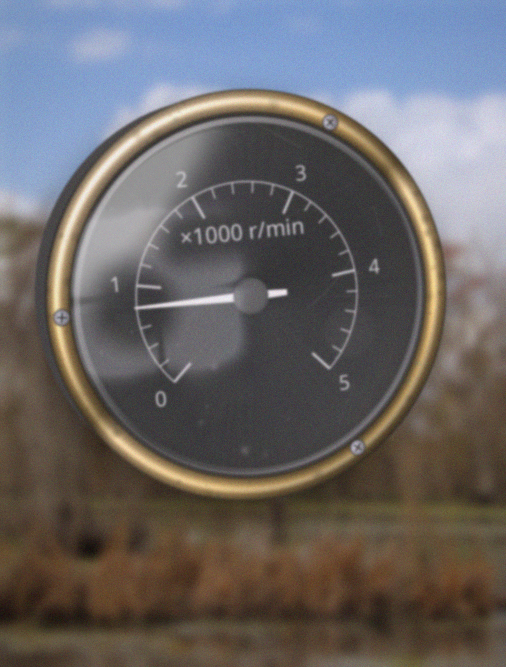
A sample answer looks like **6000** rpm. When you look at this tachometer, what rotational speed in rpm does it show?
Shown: **800** rpm
